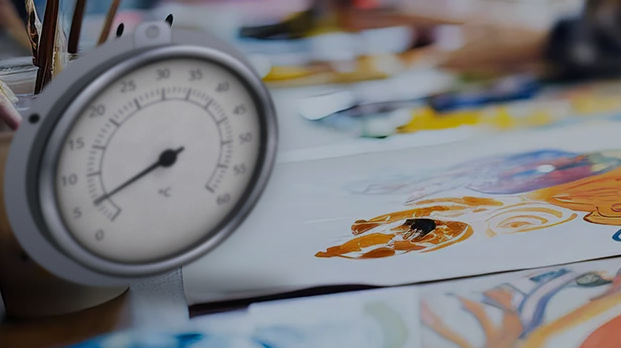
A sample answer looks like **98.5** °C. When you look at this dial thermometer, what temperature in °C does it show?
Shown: **5** °C
